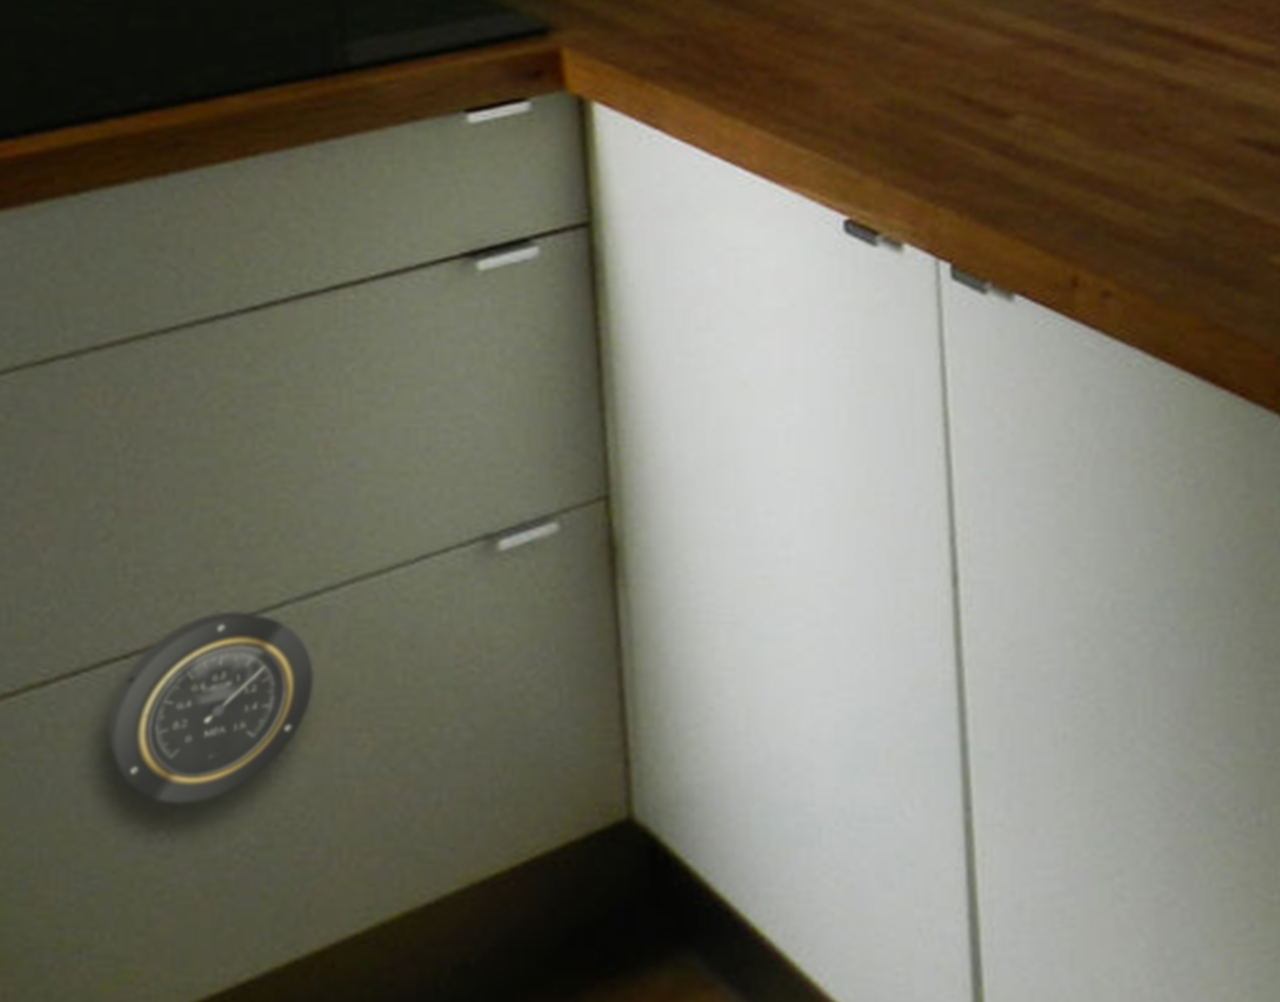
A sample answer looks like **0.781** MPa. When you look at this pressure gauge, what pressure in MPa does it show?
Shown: **1.1** MPa
